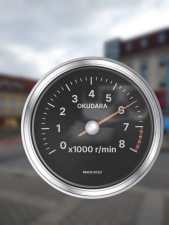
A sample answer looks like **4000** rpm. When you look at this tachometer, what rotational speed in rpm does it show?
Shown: **6000** rpm
